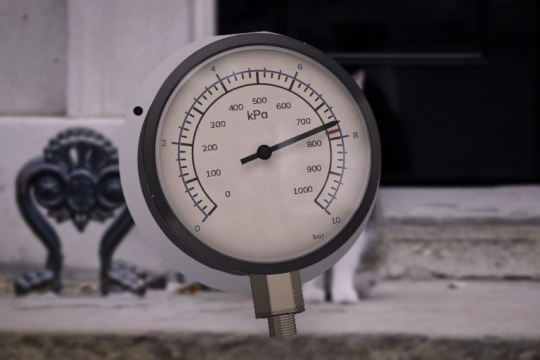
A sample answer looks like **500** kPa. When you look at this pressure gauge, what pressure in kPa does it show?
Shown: **760** kPa
